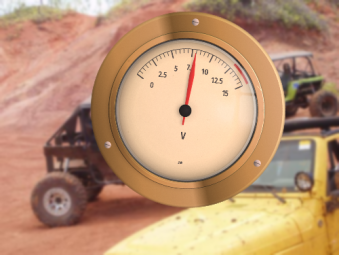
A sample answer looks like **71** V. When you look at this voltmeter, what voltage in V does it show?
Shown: **8** V
